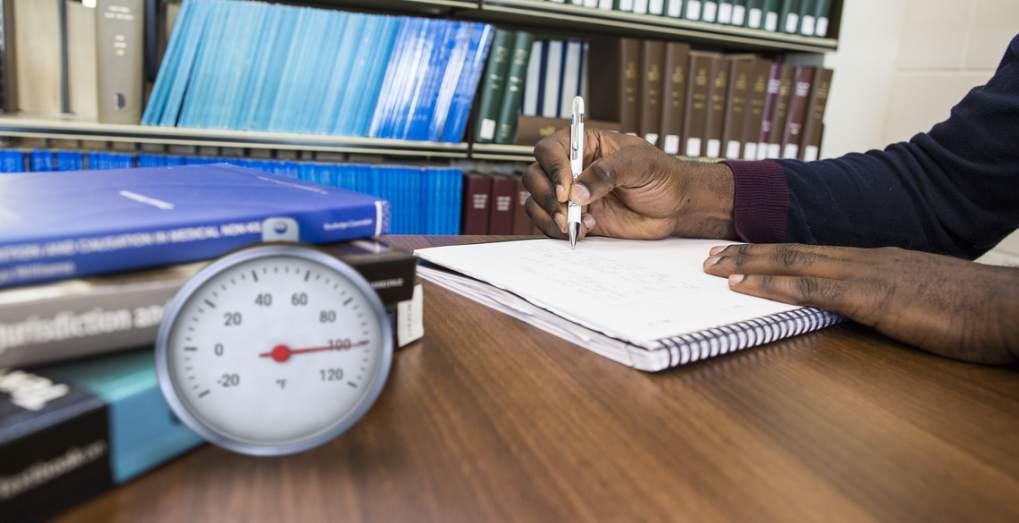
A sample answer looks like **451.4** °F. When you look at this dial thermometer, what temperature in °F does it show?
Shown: **100** °F
